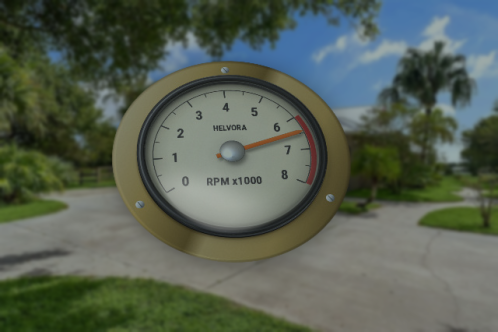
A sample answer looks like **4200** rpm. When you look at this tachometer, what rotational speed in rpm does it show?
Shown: **6500** rpm
